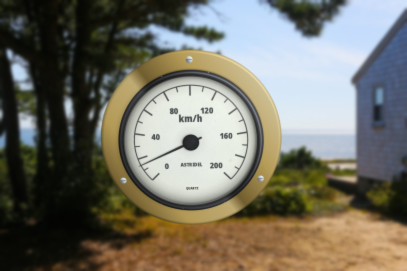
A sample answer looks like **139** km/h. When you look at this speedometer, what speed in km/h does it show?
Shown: **15** km/h
